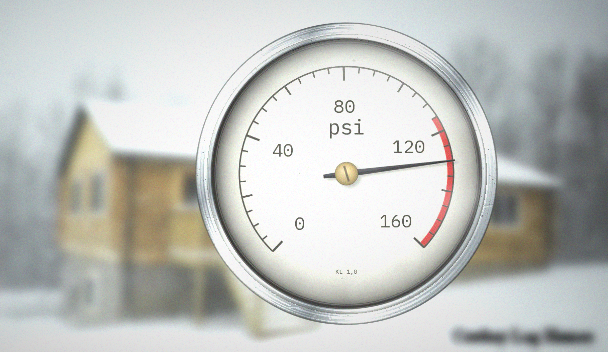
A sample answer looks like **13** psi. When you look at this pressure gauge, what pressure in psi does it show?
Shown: **130** psi
